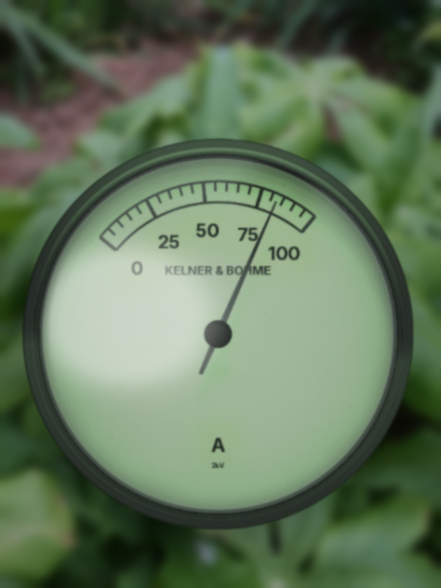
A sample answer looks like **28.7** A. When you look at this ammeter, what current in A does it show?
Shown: **82.5** A
